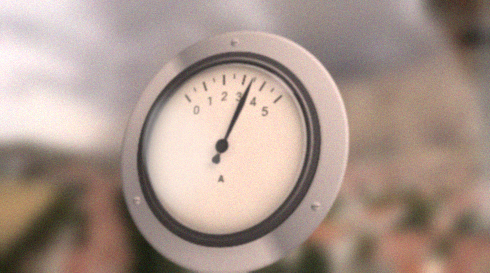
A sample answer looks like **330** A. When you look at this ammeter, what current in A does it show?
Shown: **3.5** A
